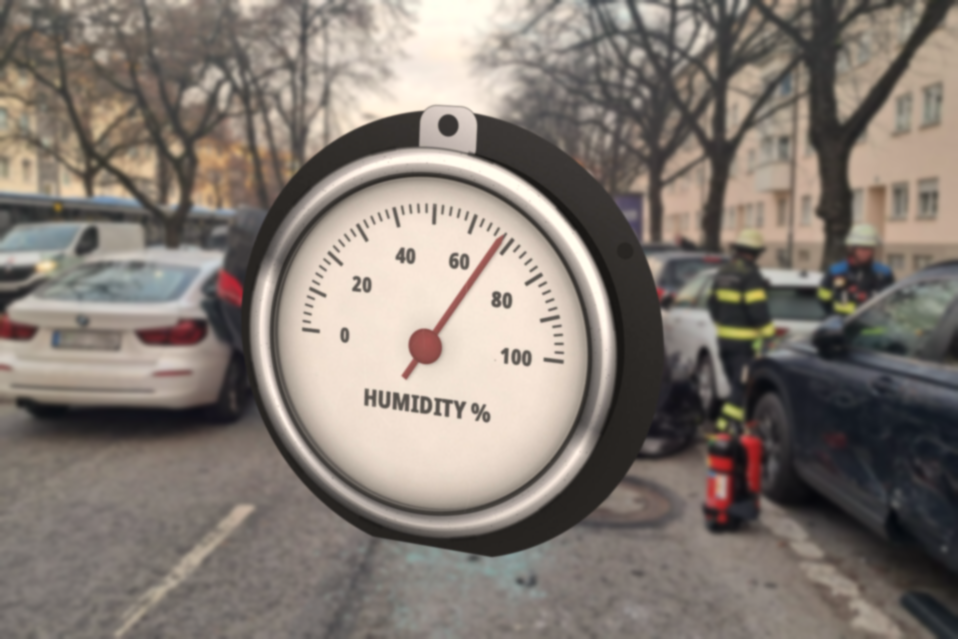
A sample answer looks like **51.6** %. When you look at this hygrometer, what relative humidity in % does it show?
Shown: **68** %
